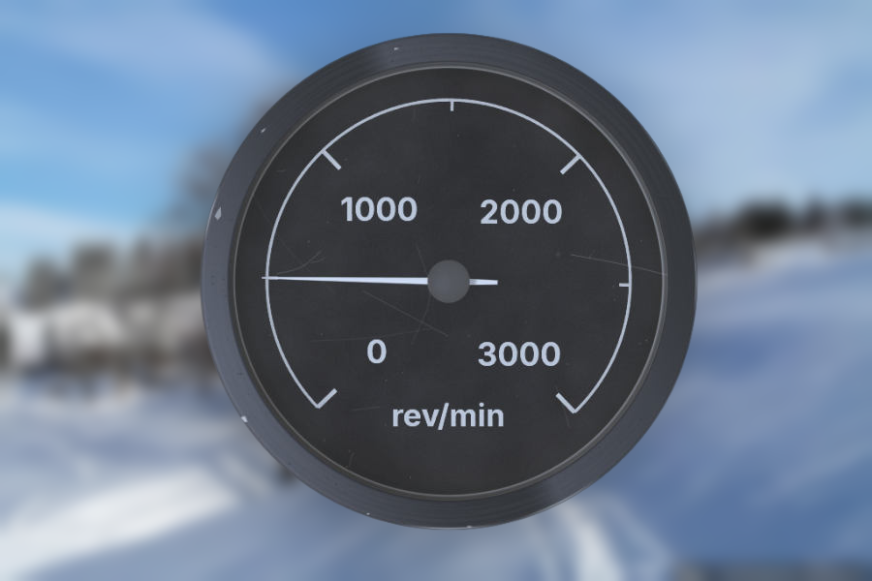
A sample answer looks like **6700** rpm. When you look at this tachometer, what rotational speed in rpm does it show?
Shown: **500** rpm
